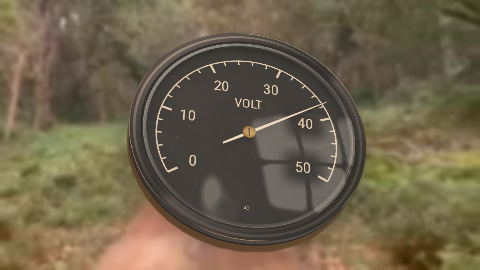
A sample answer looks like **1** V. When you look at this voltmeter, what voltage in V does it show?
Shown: **38** V
